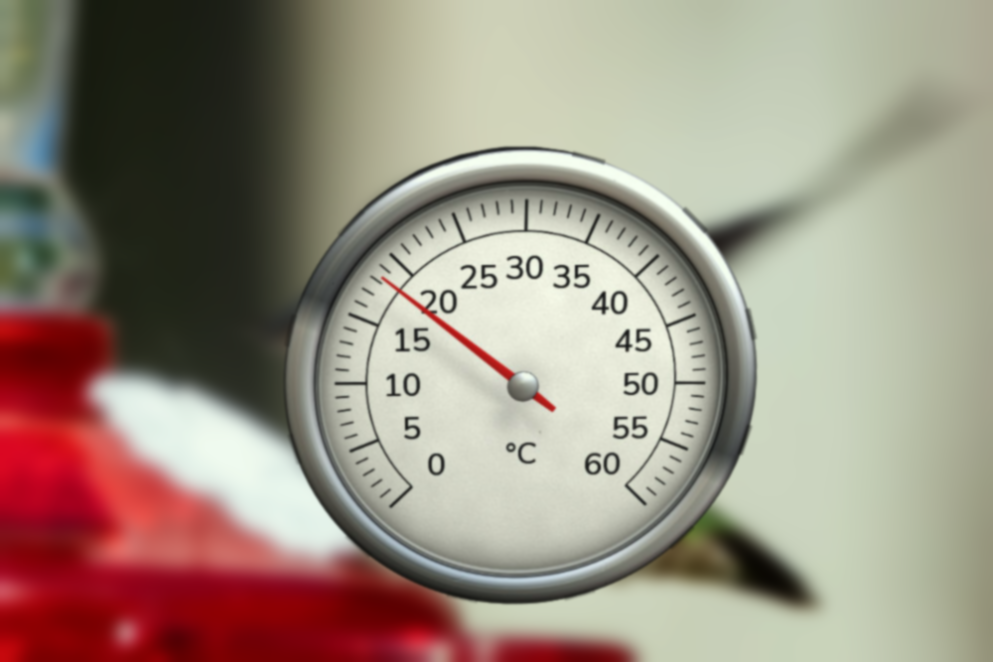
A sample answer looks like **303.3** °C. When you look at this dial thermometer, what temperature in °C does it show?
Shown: **18.5** °C
